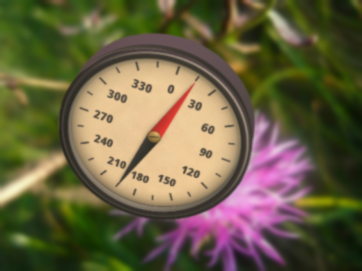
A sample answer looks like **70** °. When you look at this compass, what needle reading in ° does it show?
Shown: **15** °
